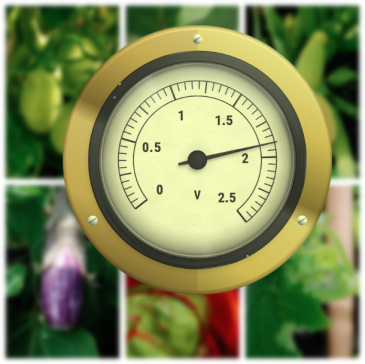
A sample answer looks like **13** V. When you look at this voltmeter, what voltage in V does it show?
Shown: **1.9** V
